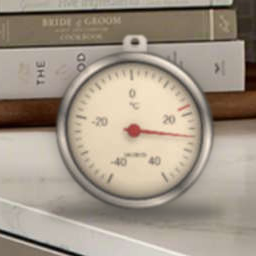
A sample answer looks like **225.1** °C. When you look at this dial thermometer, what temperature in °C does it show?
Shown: **26** °C
